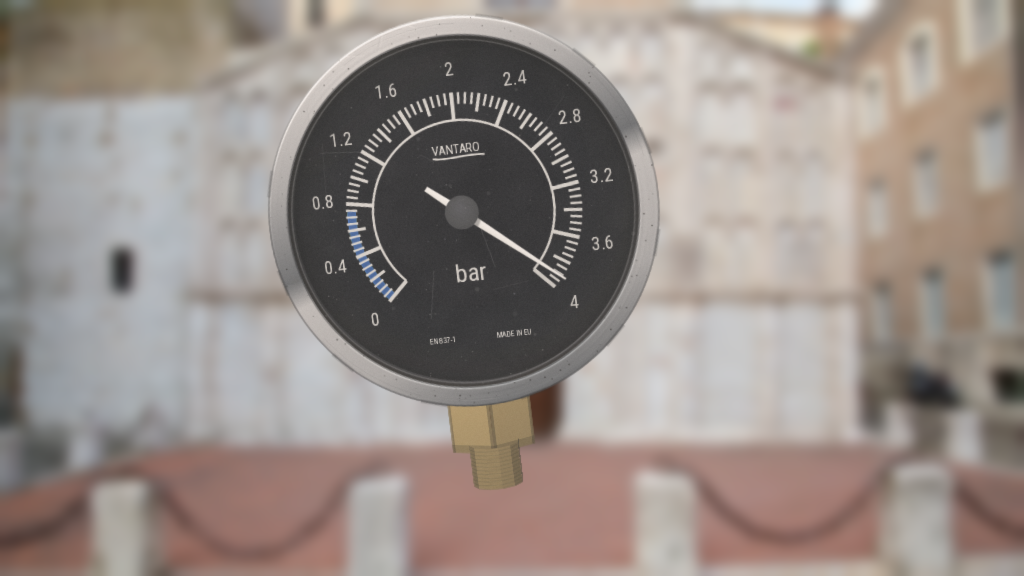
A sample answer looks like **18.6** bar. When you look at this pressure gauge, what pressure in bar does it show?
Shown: **3.9** bar
